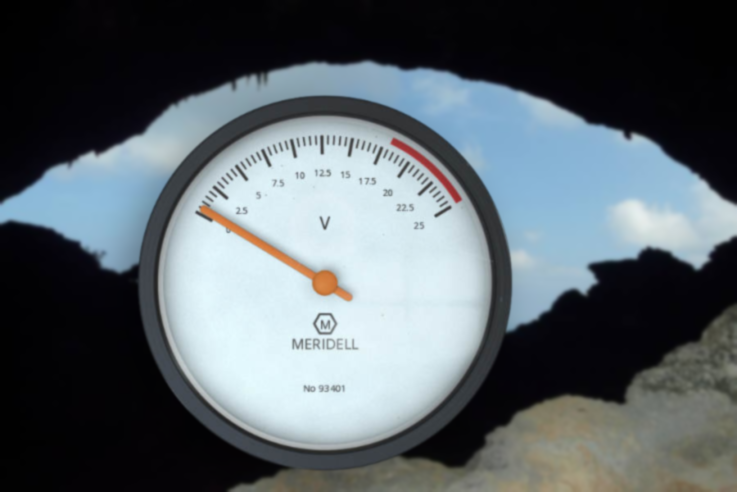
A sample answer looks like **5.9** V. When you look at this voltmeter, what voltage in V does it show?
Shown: **0.5** V
